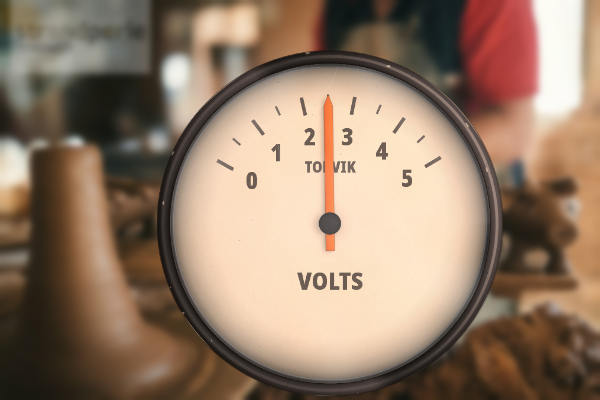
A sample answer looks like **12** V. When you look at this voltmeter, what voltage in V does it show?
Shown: **2.5** V
